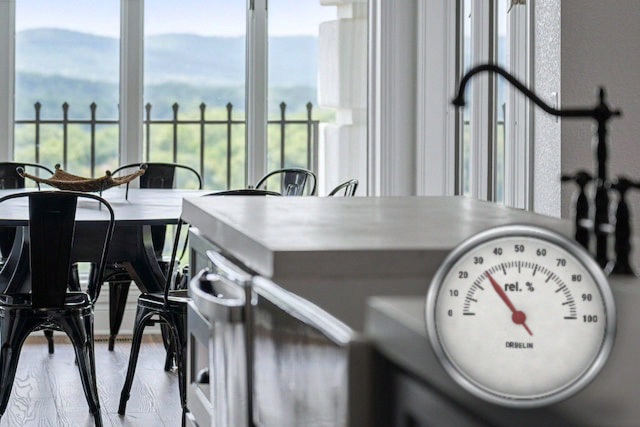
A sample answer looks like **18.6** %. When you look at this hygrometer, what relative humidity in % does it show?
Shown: **30** %
